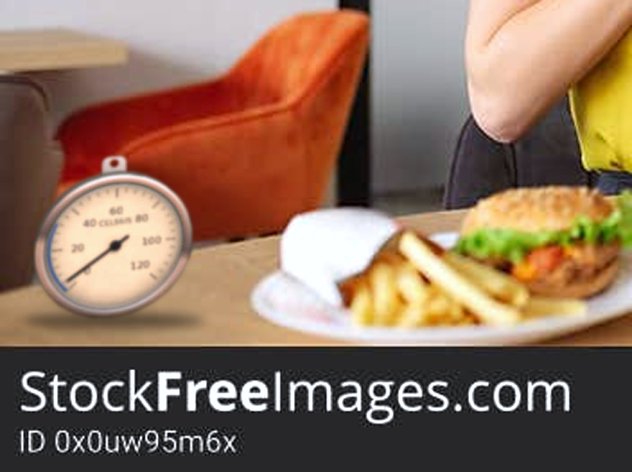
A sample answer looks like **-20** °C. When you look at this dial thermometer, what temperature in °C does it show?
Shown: **4** °C
